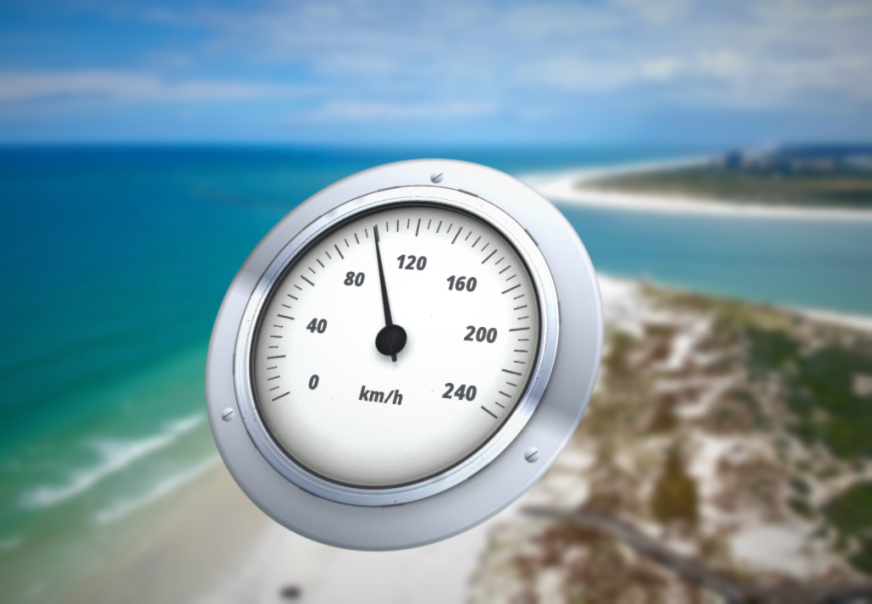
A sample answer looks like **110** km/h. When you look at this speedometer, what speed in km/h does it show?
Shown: **100** km/h
